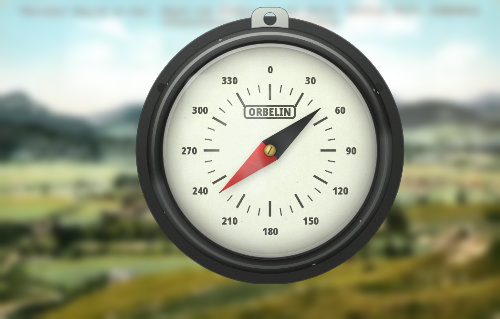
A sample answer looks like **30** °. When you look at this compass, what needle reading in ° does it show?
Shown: **230** °
